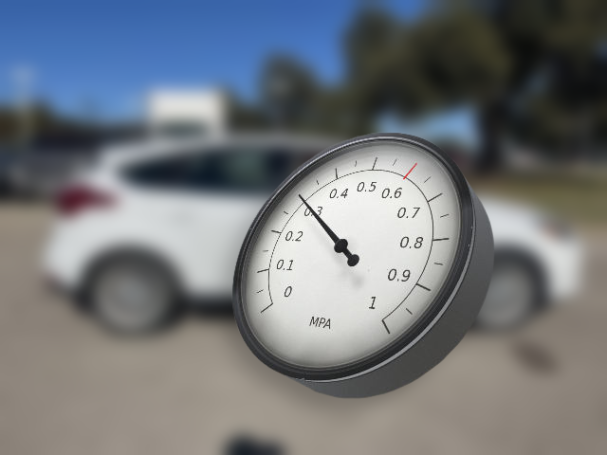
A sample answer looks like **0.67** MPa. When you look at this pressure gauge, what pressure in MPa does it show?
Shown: **0.3** MPa
